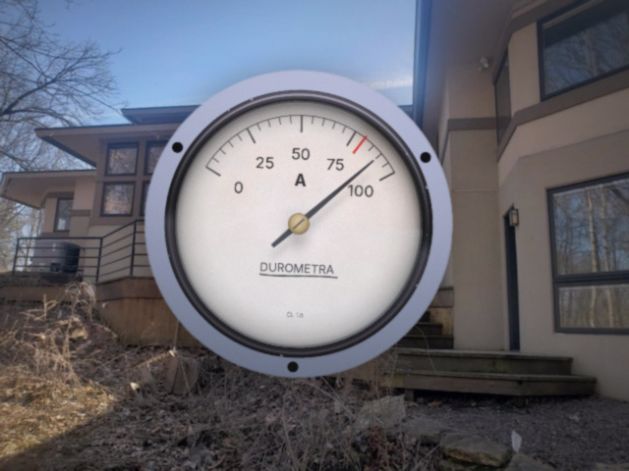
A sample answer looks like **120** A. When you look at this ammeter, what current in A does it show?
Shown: **90** A
